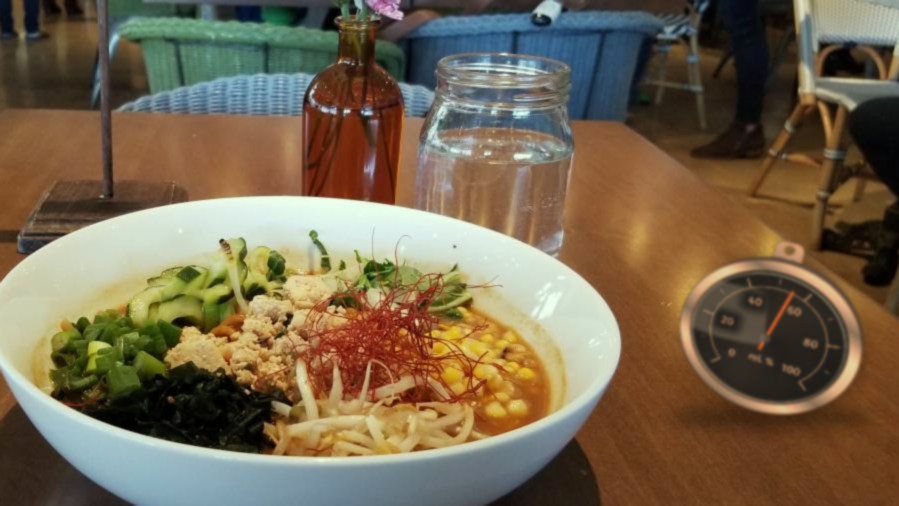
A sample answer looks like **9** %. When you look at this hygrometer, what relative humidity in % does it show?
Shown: **55** %
